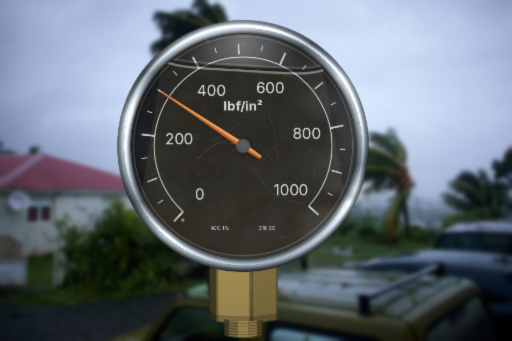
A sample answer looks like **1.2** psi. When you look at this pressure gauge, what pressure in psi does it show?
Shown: **300** psi
